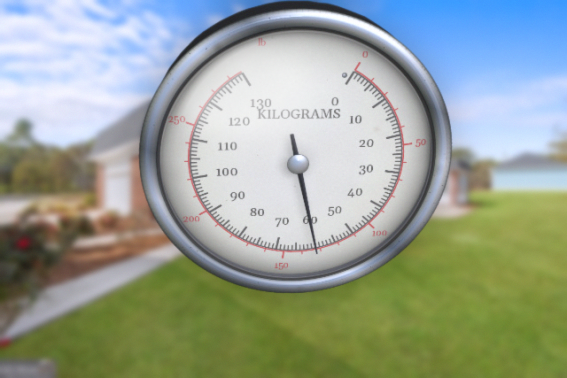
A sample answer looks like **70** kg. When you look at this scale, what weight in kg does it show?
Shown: **60** kg
